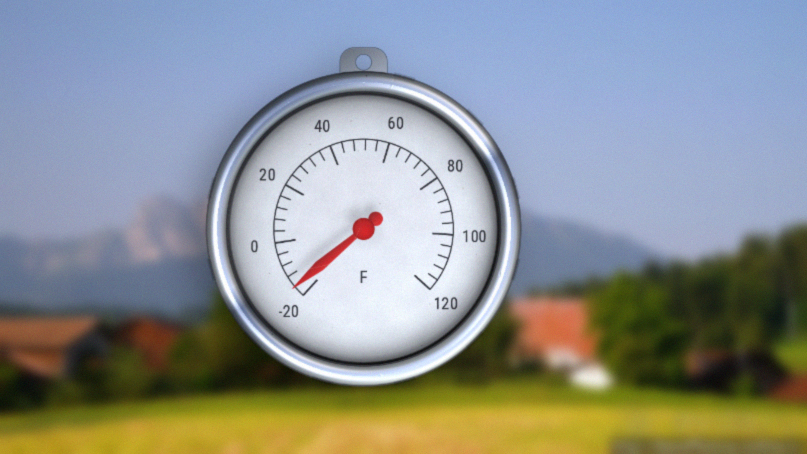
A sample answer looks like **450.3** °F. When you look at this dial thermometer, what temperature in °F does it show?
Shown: **-16** °F
